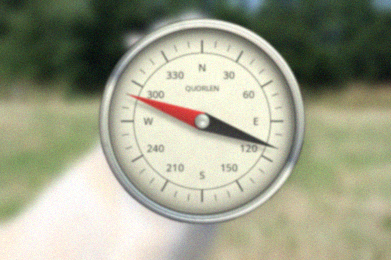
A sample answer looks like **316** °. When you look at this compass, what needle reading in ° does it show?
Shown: **290** °
